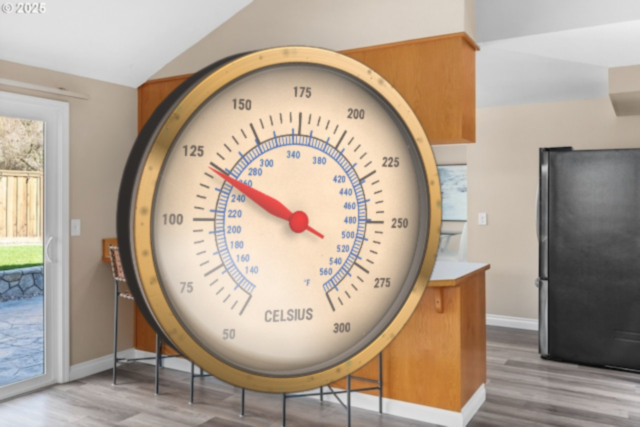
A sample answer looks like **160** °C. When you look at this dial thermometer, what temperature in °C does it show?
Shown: **122.5** °C
